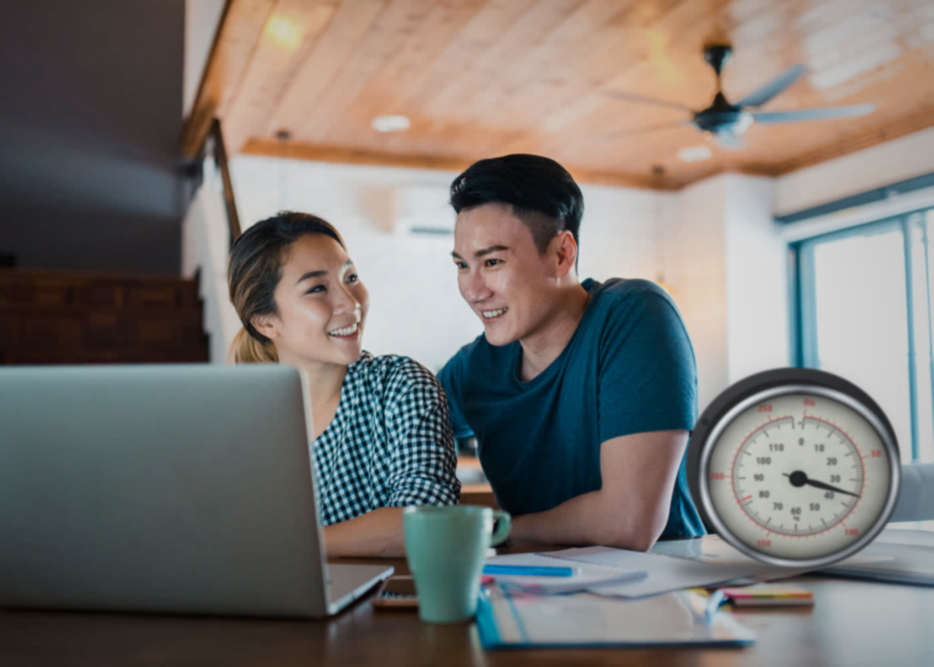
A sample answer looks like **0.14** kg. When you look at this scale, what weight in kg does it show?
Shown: **35** kg
